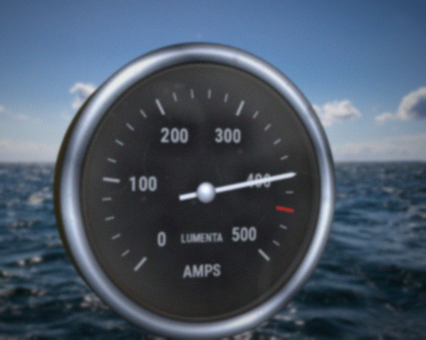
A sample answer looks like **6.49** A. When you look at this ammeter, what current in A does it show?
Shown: **400** A
